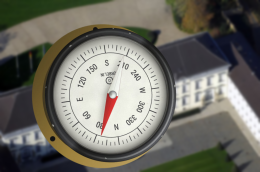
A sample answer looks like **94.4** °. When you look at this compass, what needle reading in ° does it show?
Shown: **25** °
